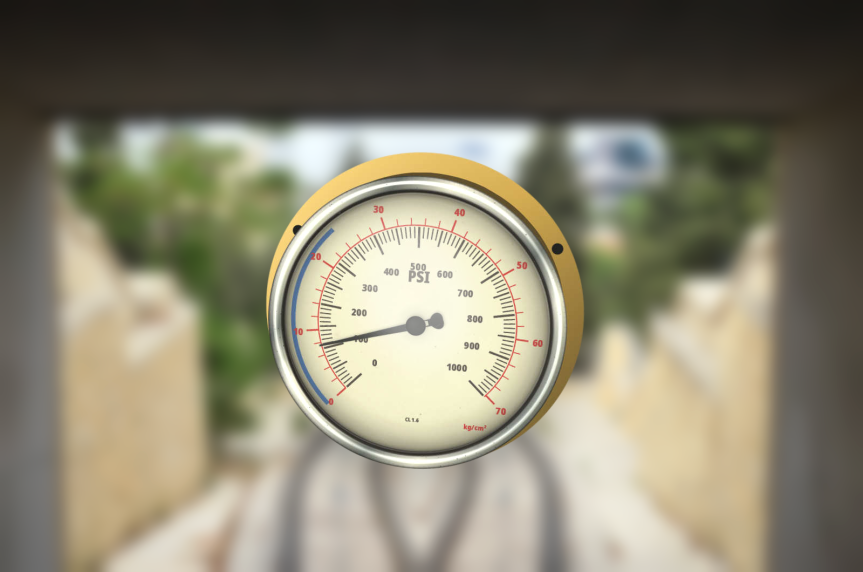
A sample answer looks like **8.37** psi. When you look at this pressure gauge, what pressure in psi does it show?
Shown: **110** psi
